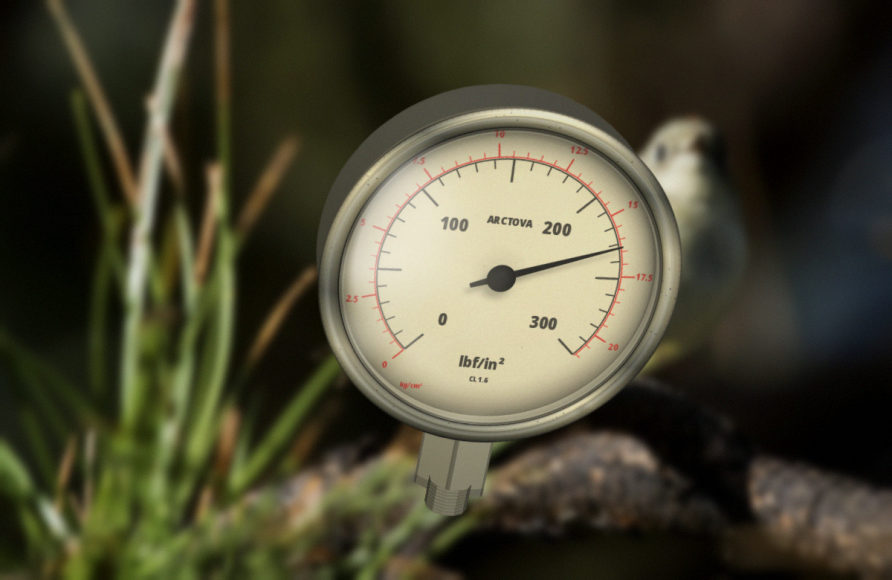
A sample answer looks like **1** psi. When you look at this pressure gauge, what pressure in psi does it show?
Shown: **230** psi
